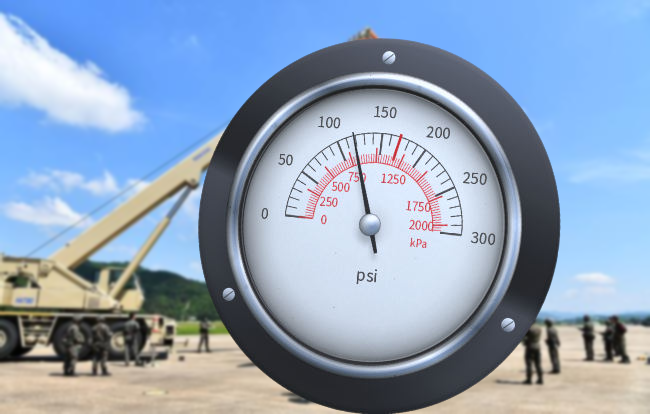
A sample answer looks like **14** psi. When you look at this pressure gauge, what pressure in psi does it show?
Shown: **120** psi
